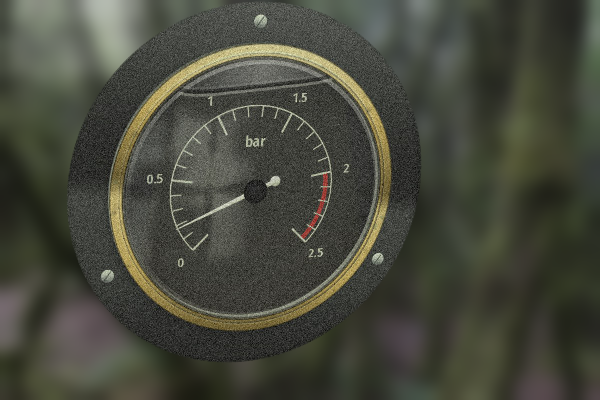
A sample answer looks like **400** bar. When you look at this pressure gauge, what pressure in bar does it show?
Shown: **0.2** bar
